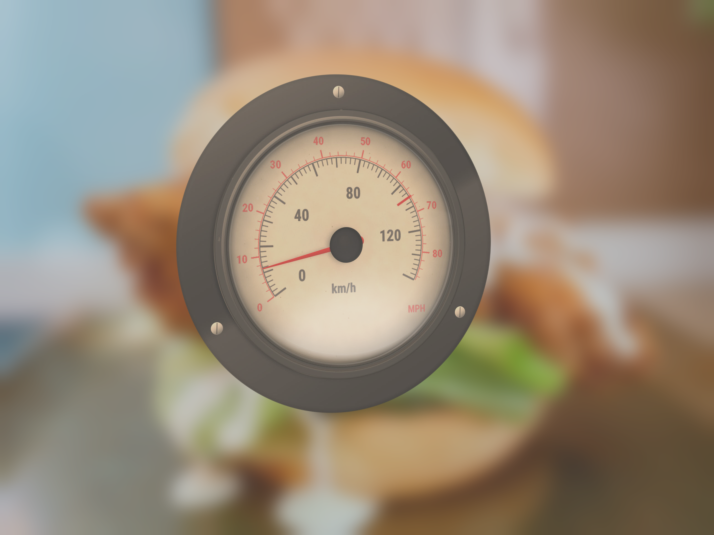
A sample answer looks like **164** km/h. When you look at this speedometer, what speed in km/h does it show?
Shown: **12** km/h
